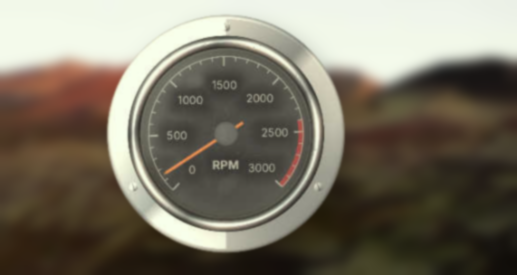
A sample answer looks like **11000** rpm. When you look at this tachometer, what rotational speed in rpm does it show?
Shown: **150** rpm
